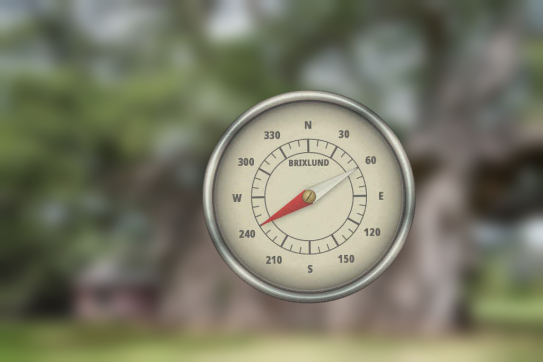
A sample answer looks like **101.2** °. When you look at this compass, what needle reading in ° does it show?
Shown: **240** °
